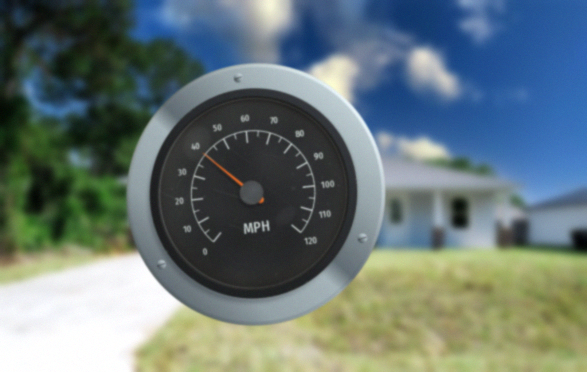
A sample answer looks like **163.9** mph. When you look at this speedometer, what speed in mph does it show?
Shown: **40** mph
